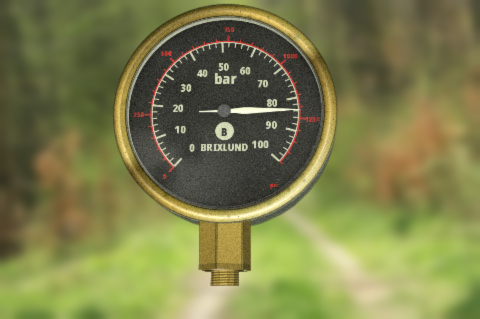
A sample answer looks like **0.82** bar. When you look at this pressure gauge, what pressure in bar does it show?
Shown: **84** bar
